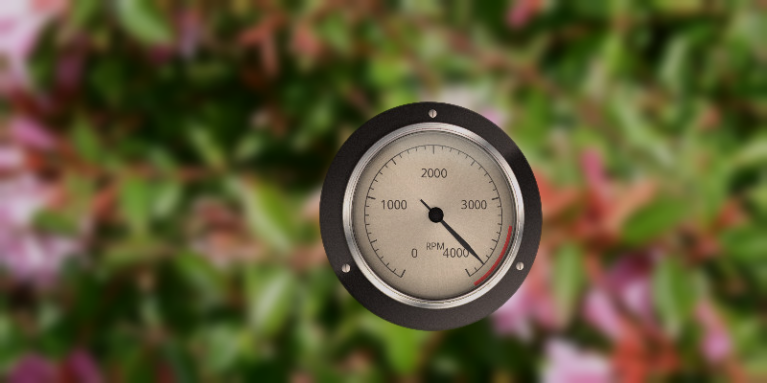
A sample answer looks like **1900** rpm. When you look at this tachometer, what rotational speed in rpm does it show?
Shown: **3800** rpm
